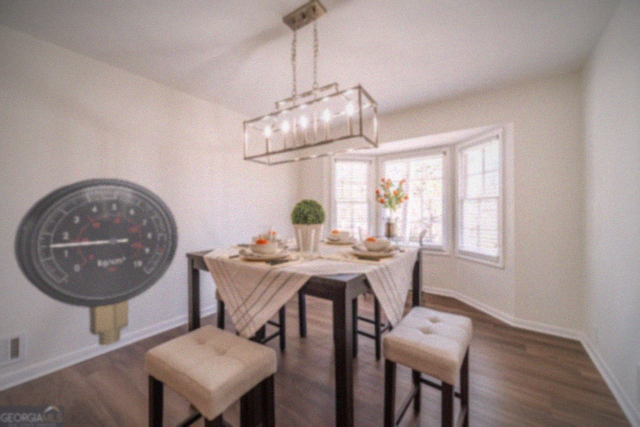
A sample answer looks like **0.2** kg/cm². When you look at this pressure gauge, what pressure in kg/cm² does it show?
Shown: **1.5** kg/cm²
